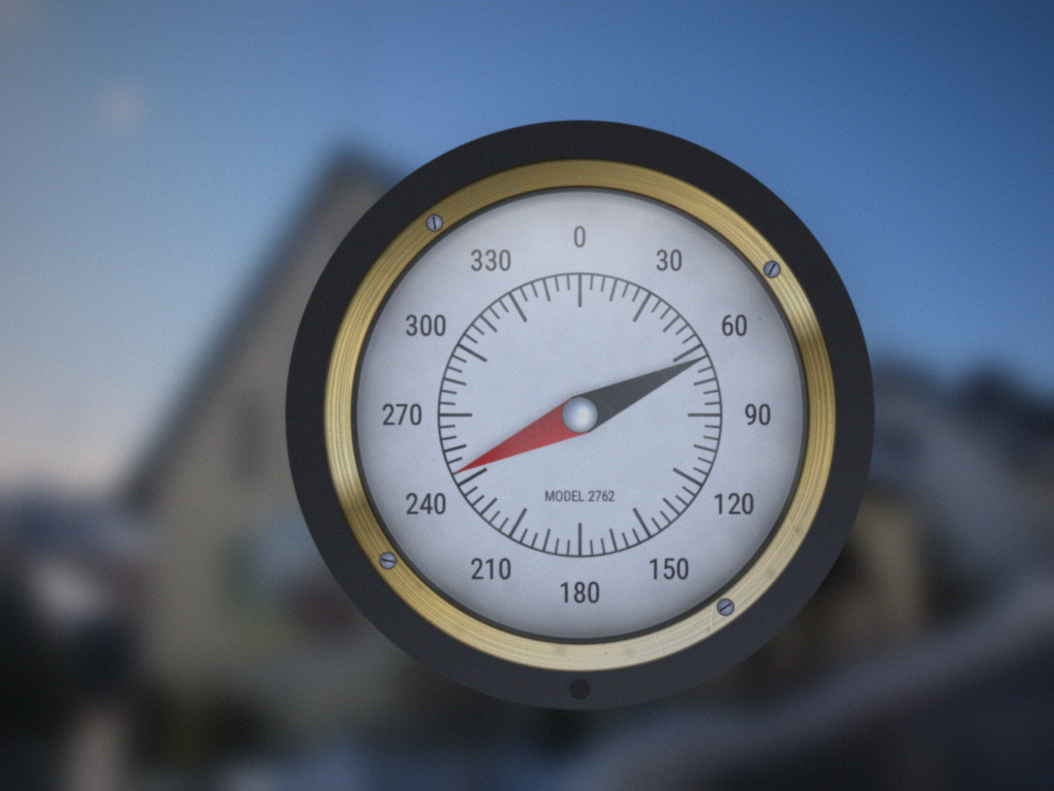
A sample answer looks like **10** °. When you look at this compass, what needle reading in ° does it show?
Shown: **245** °
